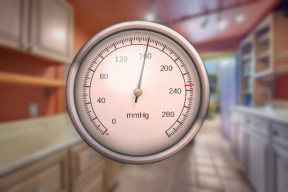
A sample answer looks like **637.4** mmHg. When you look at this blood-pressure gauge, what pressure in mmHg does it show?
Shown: **160** mmHg
